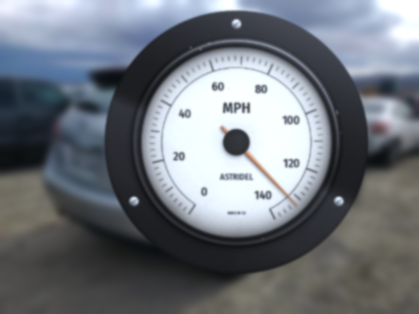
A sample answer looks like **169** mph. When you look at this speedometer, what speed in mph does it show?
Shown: **132** mph
